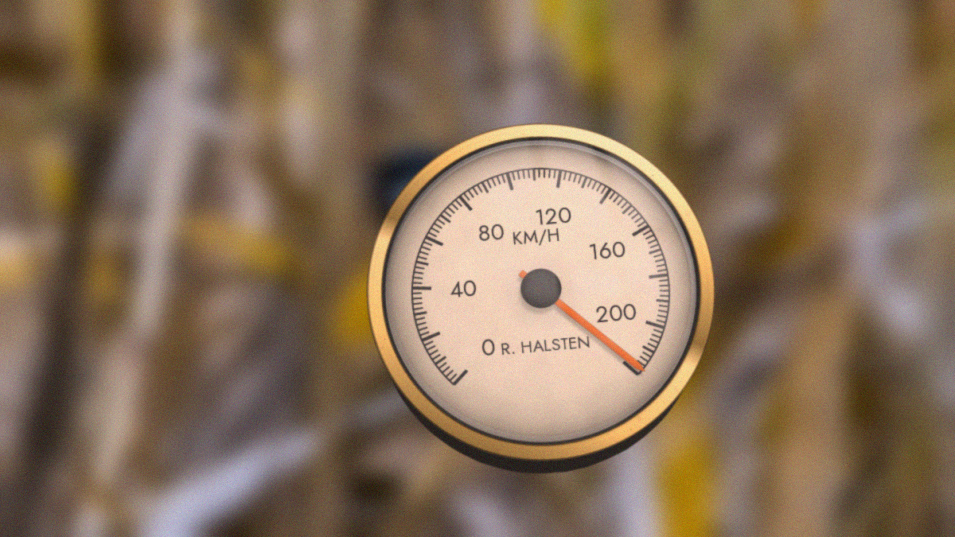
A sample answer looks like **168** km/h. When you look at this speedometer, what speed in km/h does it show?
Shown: **218** km/h
